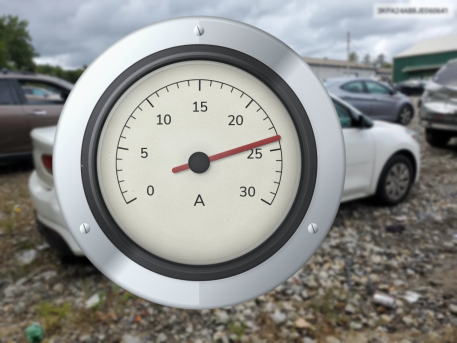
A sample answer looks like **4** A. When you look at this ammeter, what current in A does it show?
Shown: **24** A
